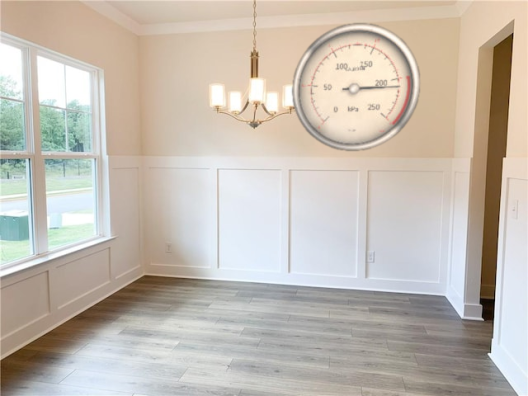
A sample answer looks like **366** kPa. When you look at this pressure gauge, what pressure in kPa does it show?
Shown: **210** kPa
